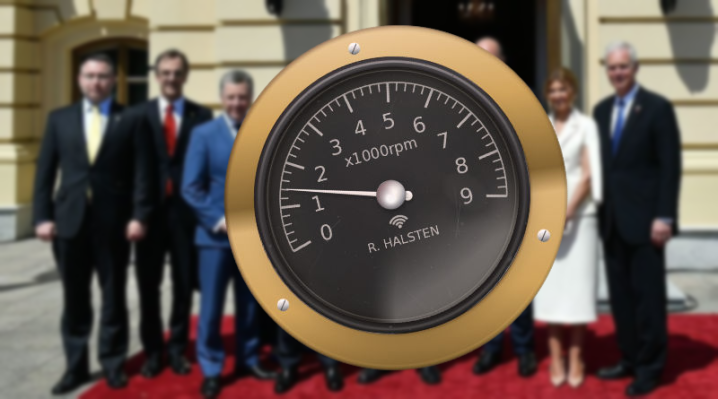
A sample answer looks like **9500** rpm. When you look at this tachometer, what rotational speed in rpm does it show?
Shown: **1400** rpm
